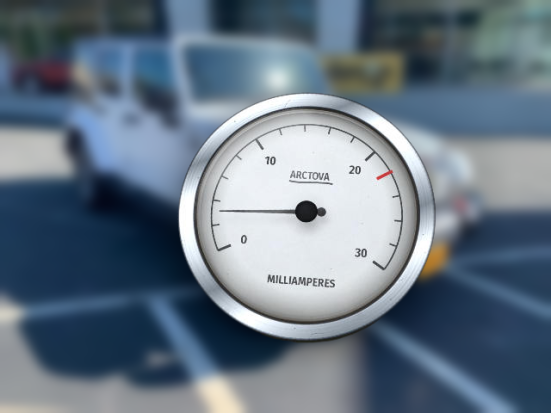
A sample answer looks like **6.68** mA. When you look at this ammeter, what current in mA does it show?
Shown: **3** mA
